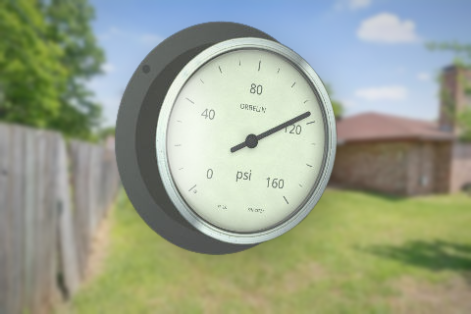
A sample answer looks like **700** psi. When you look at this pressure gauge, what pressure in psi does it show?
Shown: **115** psi
